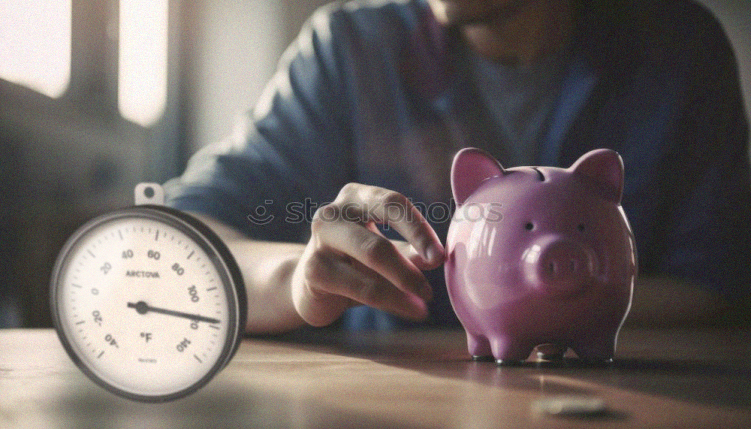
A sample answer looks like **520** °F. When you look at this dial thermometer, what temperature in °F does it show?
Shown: **116** °F
